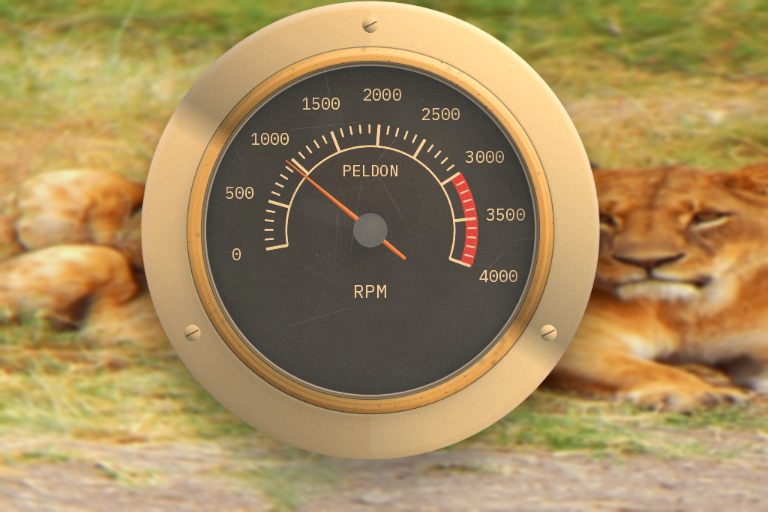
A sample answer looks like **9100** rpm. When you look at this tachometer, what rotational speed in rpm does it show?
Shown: **950** rpm
